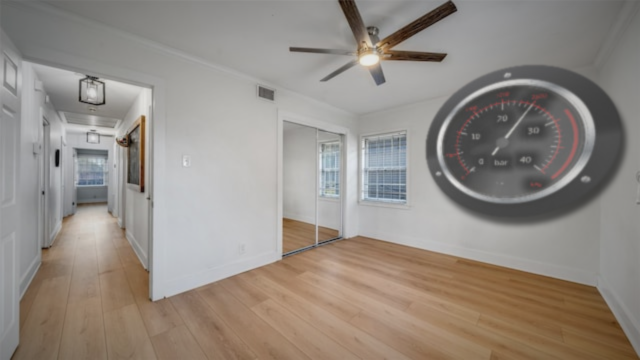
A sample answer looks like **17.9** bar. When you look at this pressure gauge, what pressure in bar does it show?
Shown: **25** bar
